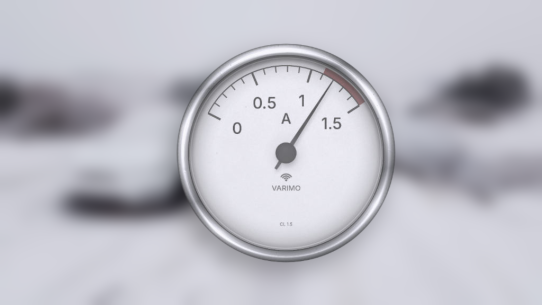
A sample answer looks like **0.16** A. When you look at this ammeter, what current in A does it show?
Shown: **1.2** A
